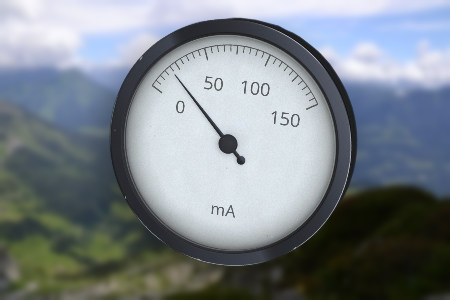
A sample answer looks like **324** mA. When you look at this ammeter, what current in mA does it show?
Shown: **20** mA
